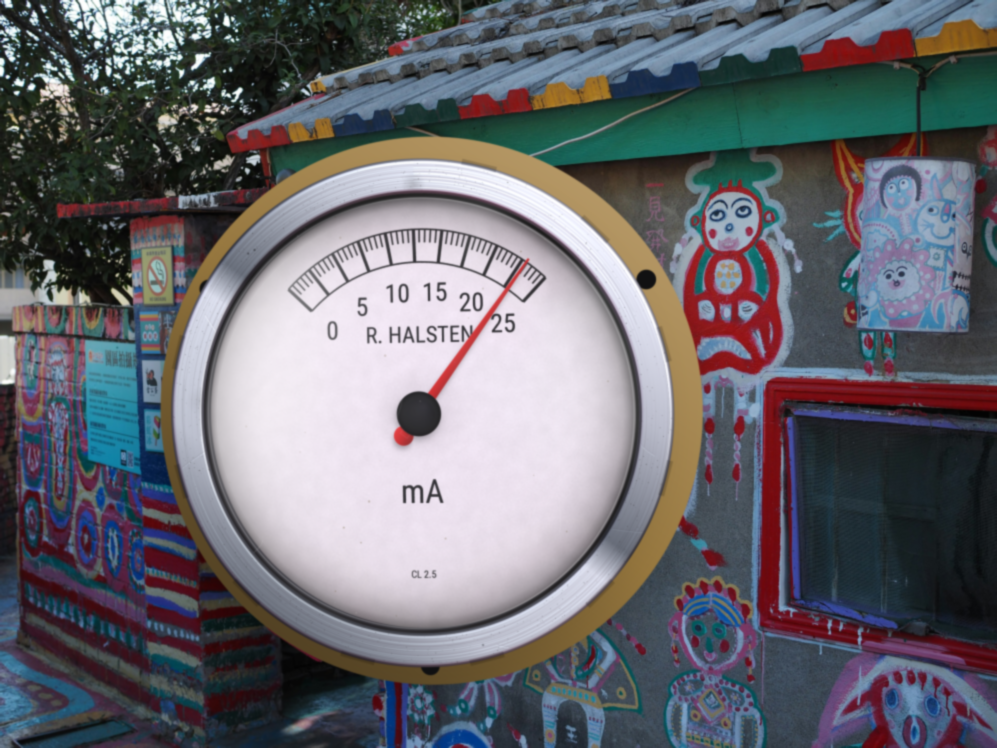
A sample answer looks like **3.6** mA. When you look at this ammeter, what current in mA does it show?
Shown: **23** mA
